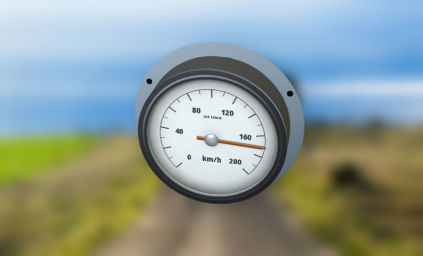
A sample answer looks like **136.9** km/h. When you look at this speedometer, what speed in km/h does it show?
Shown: **170** km/h
